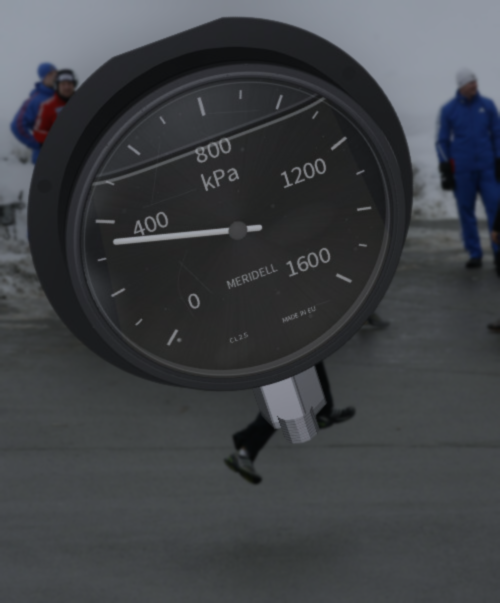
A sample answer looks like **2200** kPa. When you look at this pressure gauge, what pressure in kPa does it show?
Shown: **350** kPa
